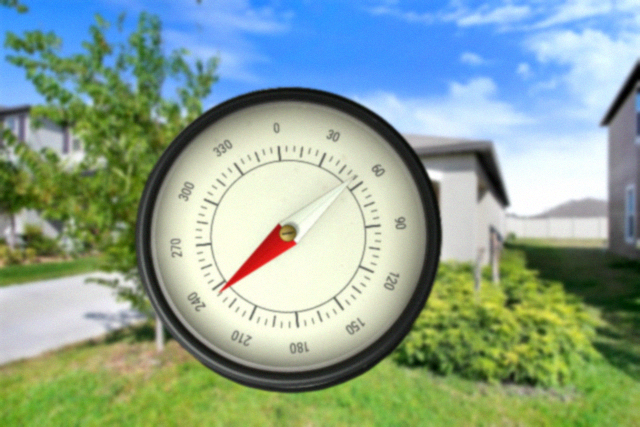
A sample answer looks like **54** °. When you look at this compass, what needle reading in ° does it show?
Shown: **235** °
